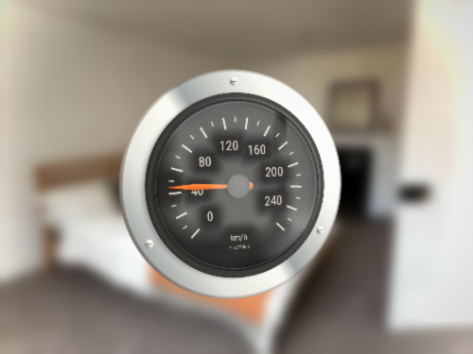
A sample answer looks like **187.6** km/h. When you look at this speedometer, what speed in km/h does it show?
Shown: **45** km/h
